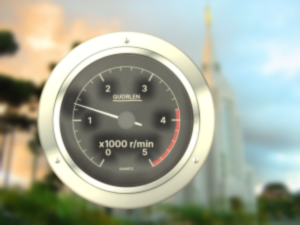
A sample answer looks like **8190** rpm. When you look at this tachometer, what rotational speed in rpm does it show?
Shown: **1300** rpm
